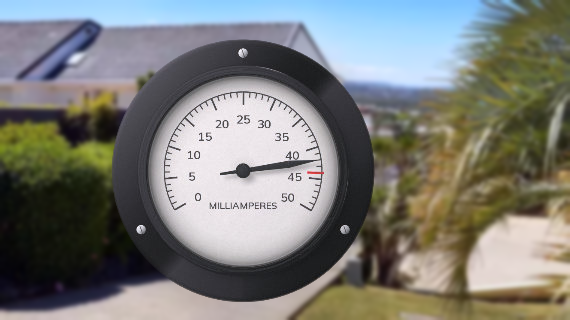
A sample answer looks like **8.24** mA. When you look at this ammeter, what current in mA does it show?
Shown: **42** mA
